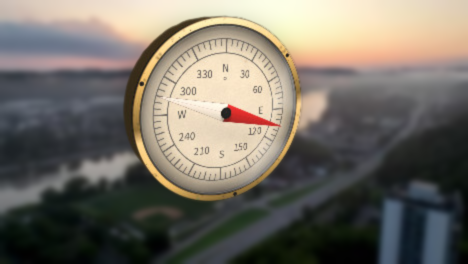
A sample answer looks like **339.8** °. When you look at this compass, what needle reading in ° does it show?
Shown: **105** °
